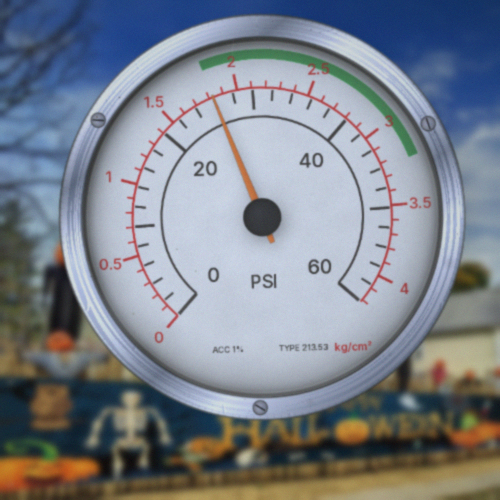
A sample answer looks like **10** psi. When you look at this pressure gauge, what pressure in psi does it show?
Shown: **26** psi
